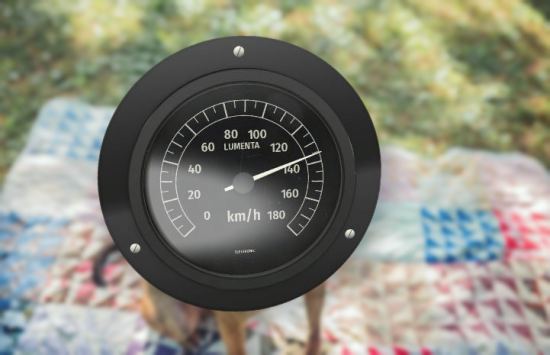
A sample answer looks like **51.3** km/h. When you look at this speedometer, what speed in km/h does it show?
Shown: **135** km/h
